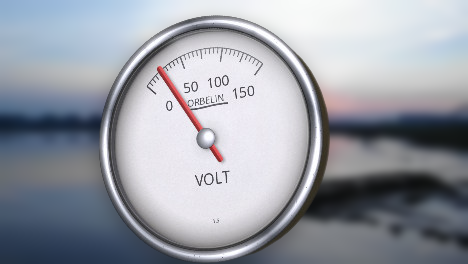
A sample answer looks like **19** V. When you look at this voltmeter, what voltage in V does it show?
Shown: **25** V
